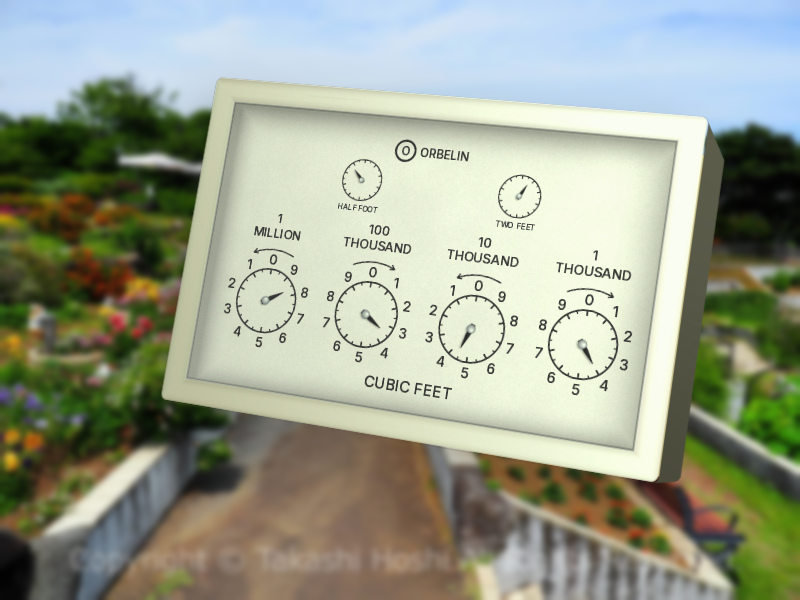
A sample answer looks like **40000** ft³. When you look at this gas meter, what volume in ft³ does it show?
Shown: **834400** ft³
